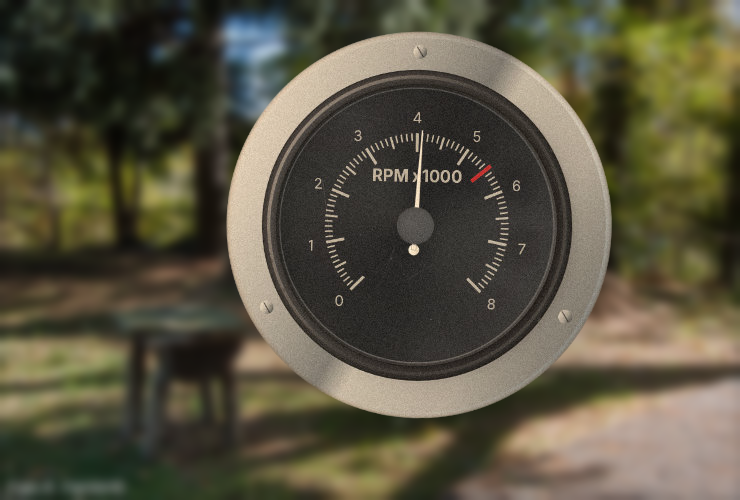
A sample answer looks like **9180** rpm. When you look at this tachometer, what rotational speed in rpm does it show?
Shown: **4100** rpm
